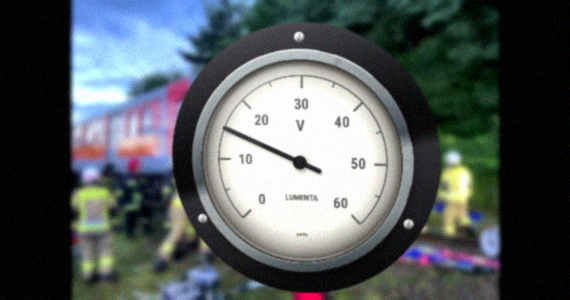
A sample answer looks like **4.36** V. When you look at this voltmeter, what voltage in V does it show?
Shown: **15** V
